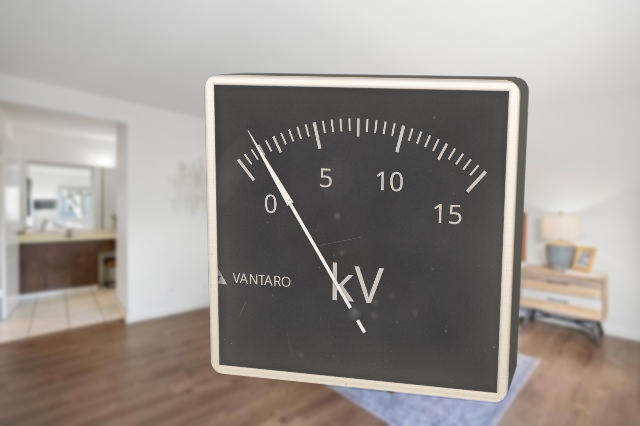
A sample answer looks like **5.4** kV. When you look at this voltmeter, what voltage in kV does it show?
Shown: **1.5** kV
